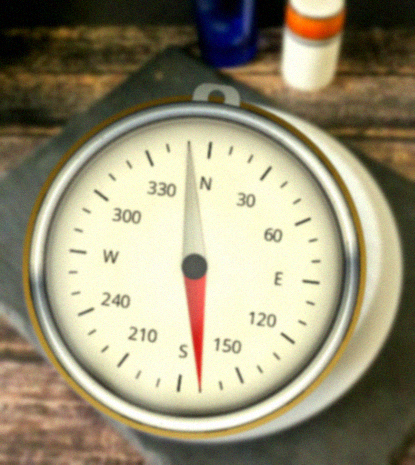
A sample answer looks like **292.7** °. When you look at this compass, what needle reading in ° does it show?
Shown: **170** °
